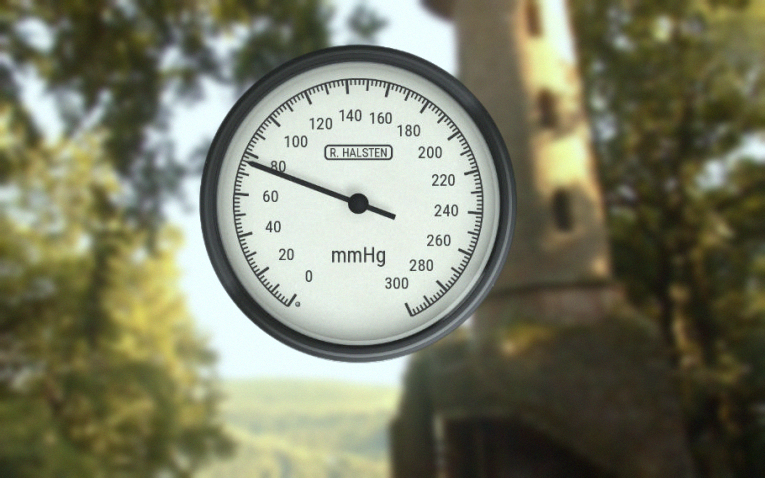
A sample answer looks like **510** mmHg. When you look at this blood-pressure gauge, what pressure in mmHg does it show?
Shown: **76** mmHg
